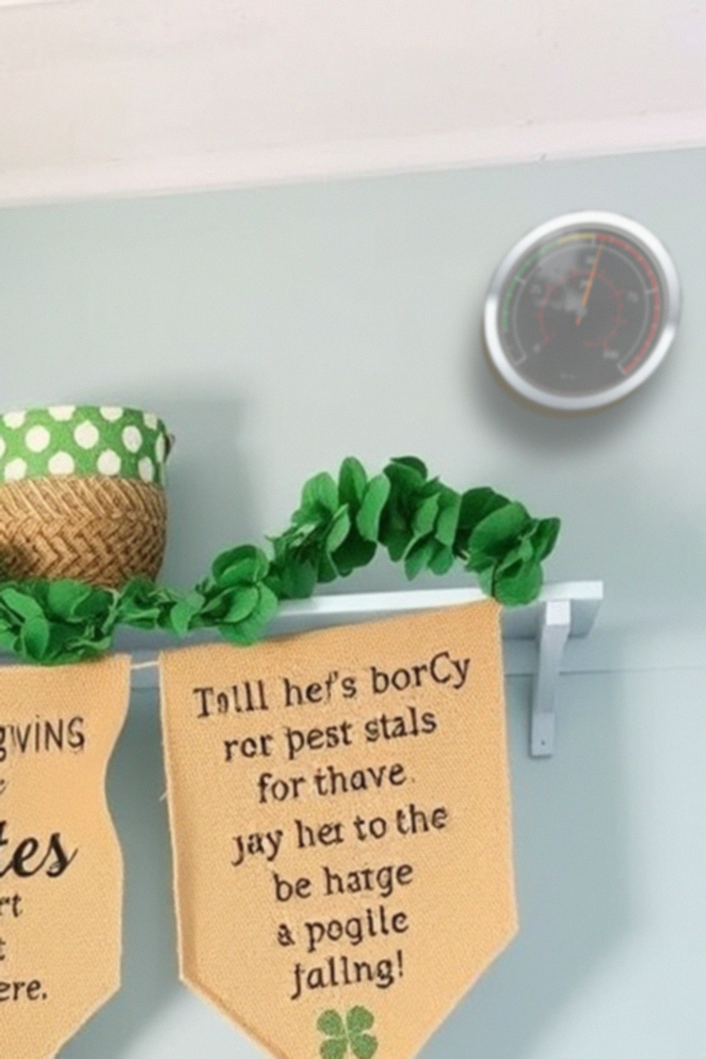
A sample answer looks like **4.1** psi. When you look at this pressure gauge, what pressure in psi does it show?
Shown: **52.5** psi
